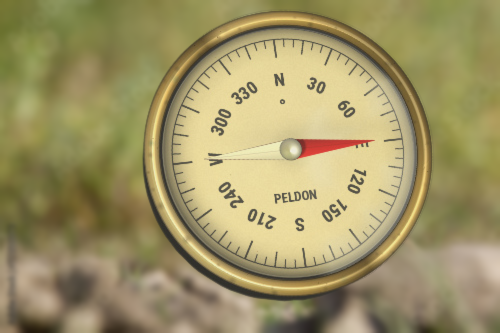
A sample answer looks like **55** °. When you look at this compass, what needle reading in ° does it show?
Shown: **90** °
